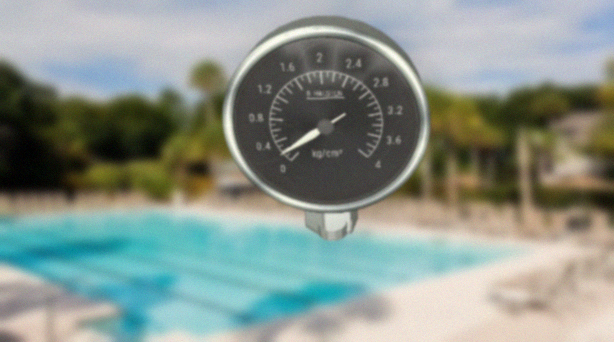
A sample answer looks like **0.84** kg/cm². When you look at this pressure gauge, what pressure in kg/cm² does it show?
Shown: **0.2** kg/cm²
